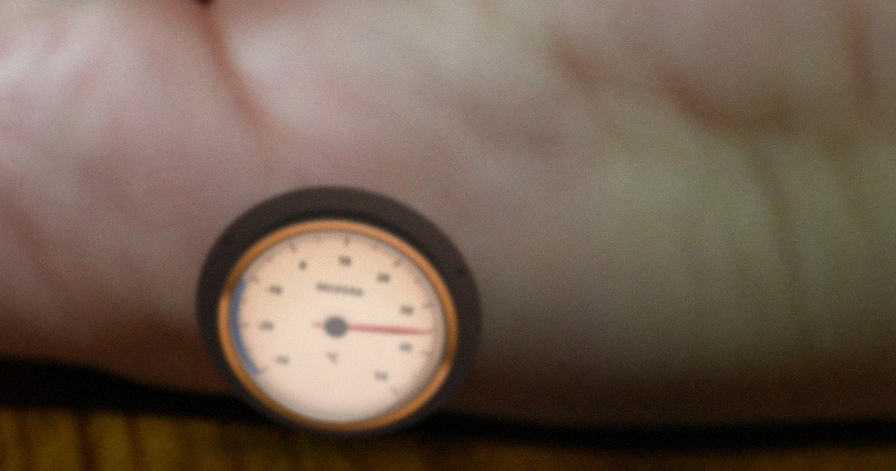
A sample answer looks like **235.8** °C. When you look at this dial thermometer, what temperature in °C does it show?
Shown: **35** °C
